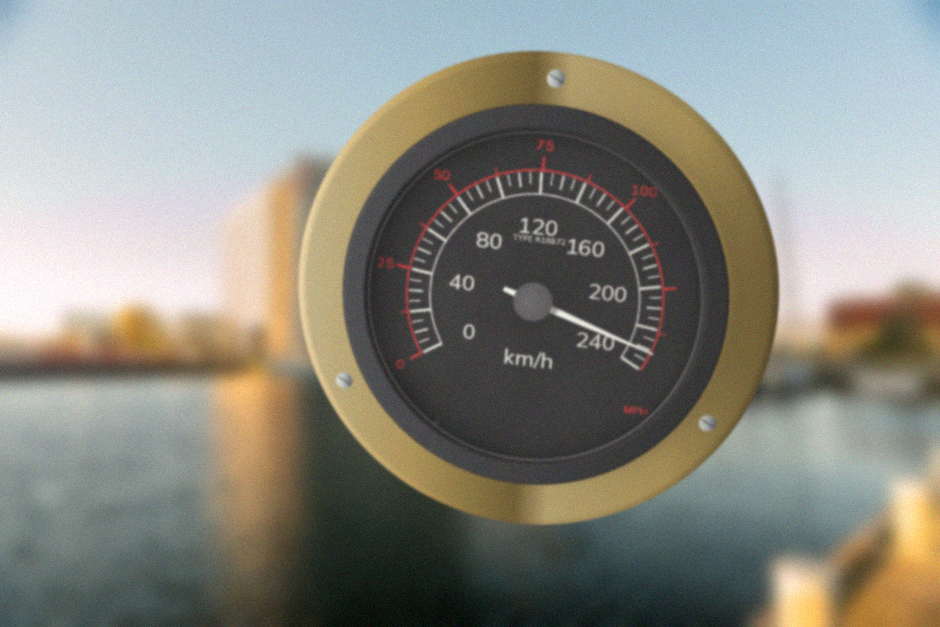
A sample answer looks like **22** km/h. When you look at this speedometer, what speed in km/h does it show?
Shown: **230** km/h
